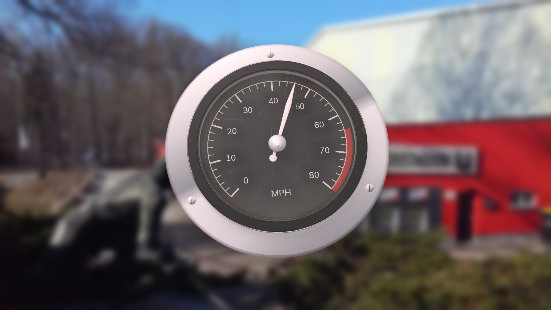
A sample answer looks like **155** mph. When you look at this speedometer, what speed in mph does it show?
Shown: **46** mph
